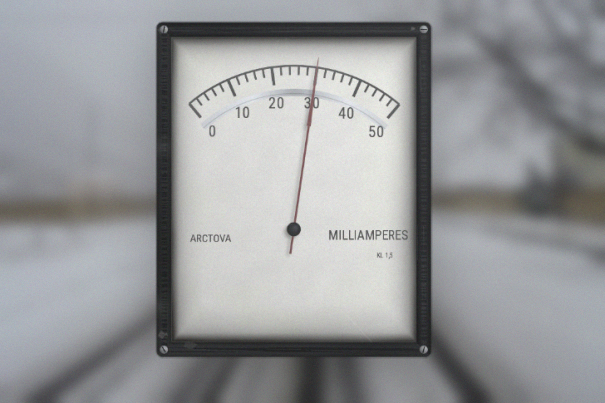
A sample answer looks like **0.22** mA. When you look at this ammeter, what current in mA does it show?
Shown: **30** mA
